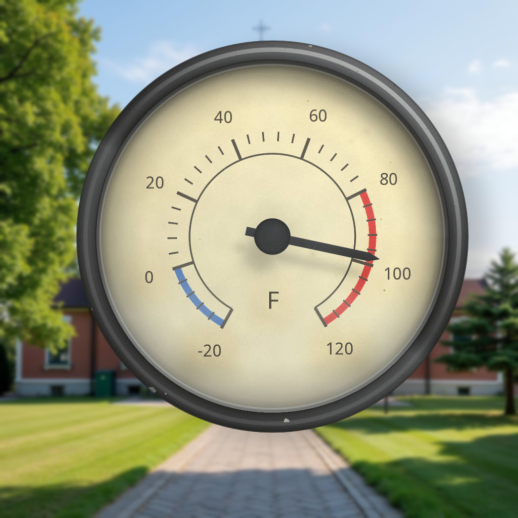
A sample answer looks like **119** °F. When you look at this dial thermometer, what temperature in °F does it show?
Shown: **98** °F
